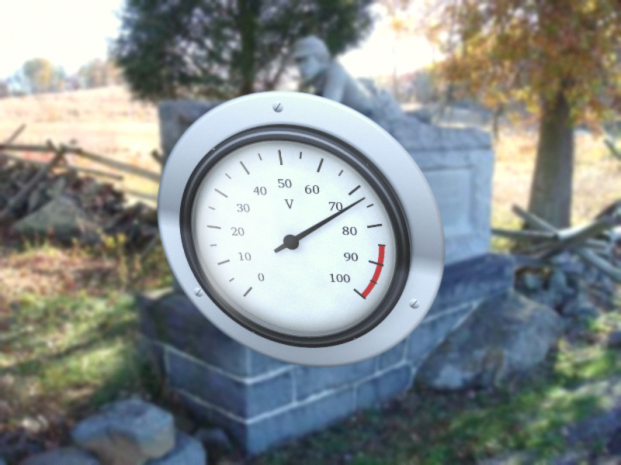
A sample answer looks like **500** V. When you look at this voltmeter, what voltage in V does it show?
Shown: **72.5** V
